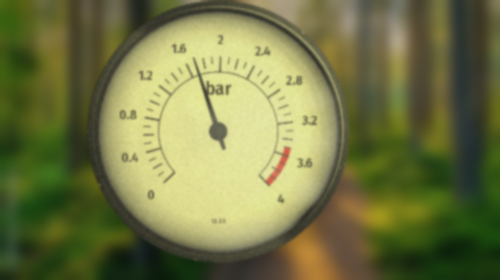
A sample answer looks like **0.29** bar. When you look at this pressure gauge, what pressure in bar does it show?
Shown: **1.7** bar
